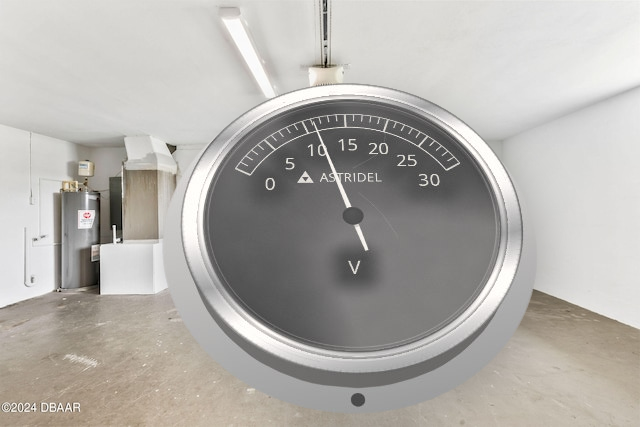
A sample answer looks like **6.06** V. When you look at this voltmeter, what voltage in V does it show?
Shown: **11** V
